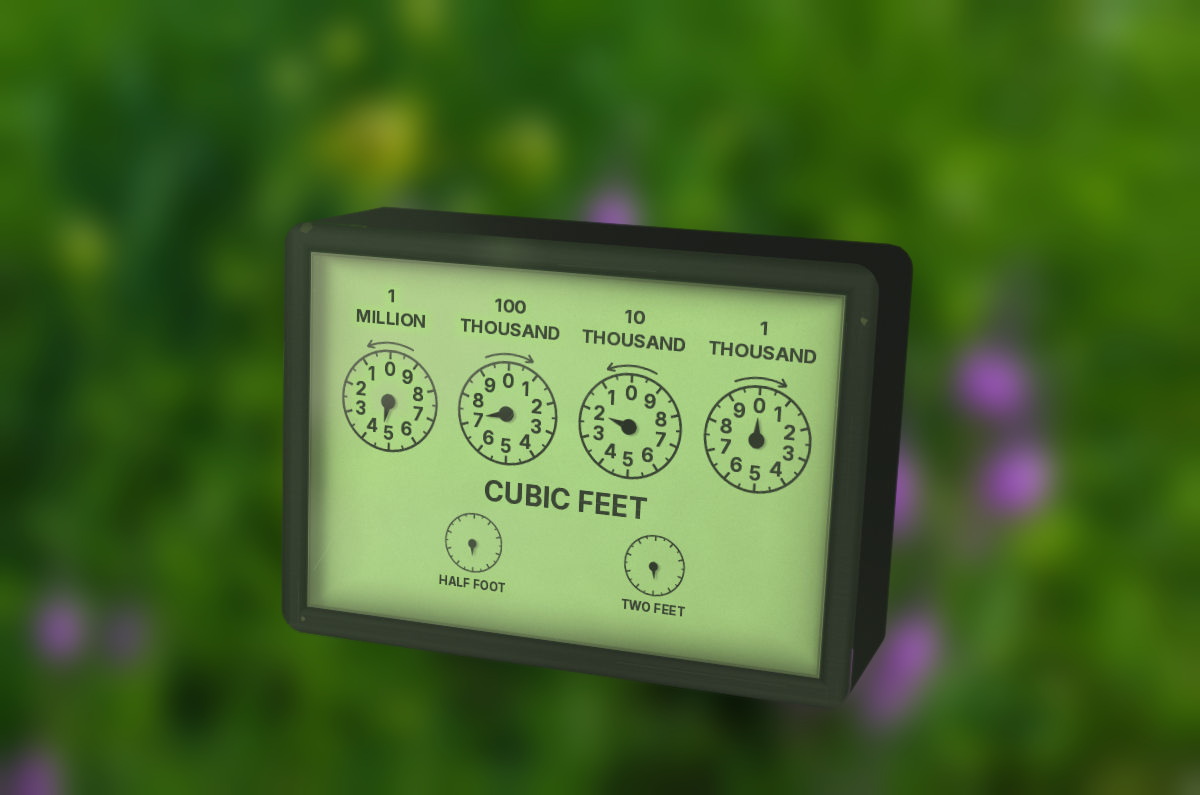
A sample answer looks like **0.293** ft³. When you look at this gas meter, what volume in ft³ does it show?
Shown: **472000** ft³
